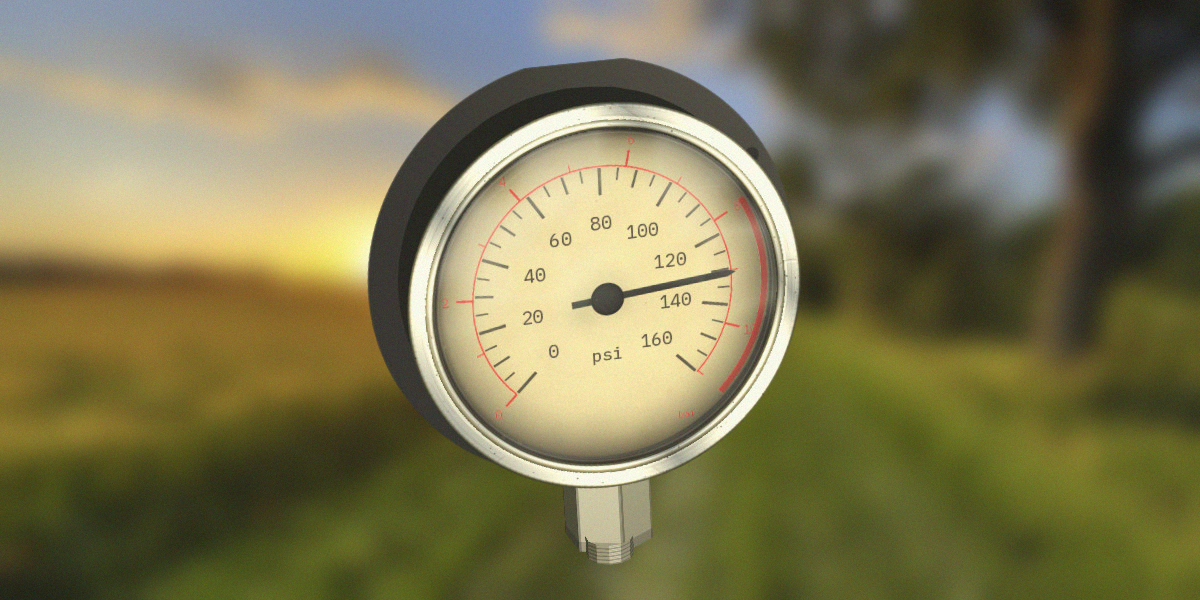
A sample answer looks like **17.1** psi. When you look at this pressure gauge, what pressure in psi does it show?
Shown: **130** psi
